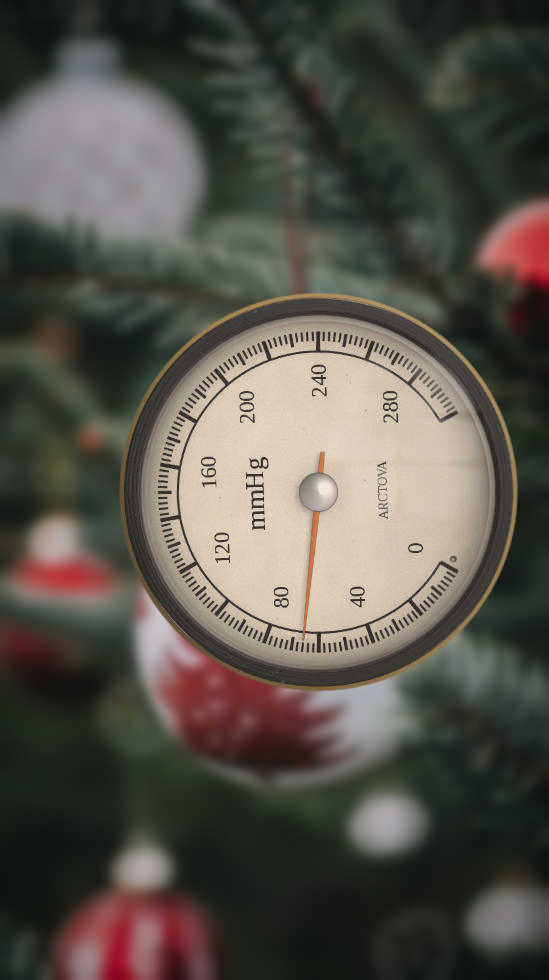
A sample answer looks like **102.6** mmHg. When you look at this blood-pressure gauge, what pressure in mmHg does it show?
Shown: **66** mmHg
